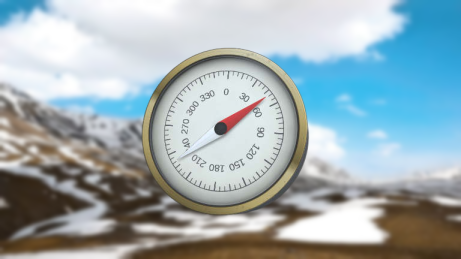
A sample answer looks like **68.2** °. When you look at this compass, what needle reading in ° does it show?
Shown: **50** °
